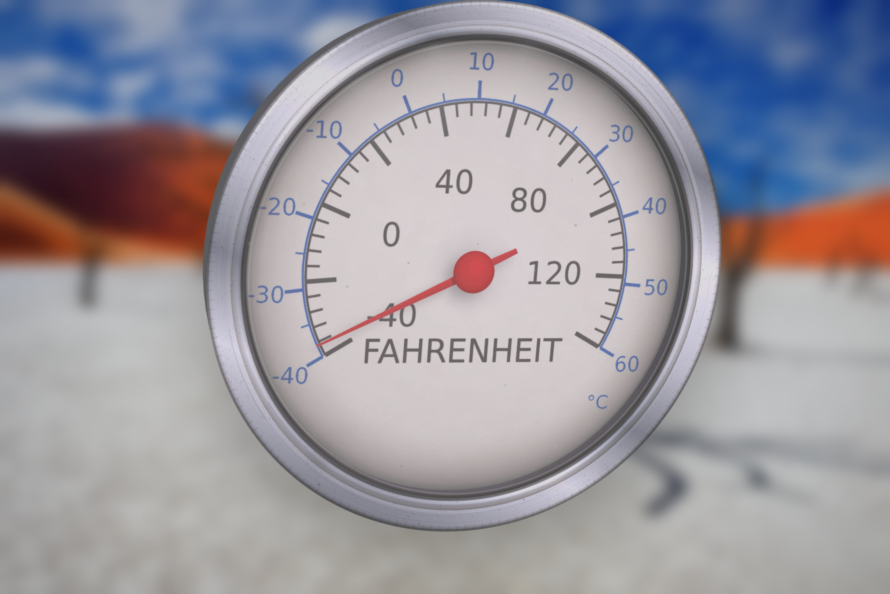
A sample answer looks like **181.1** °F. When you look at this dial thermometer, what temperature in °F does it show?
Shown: **-36** °F
